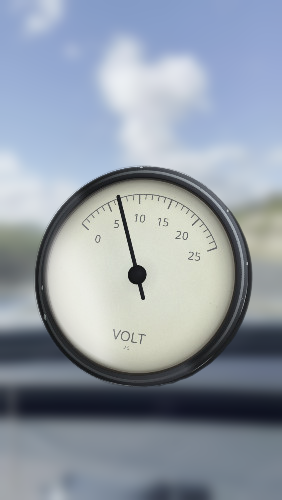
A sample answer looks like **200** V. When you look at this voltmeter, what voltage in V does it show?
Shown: **7** V
